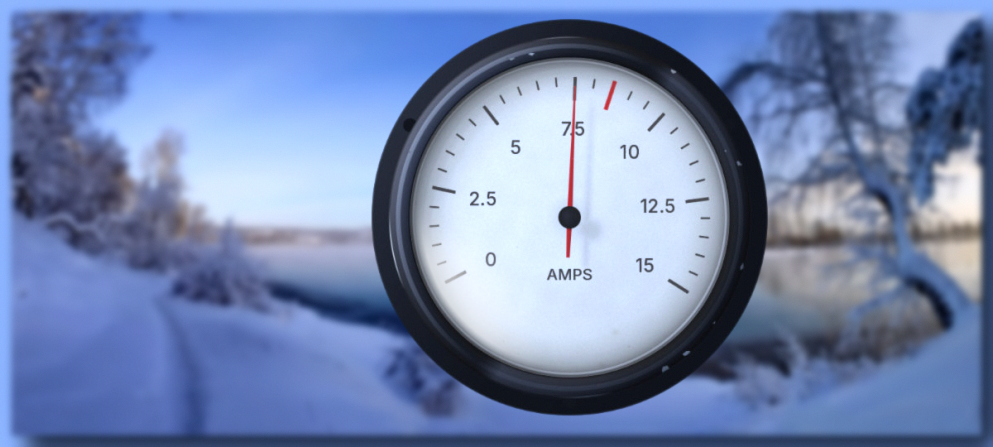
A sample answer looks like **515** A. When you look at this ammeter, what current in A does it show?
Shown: **7.5** A
